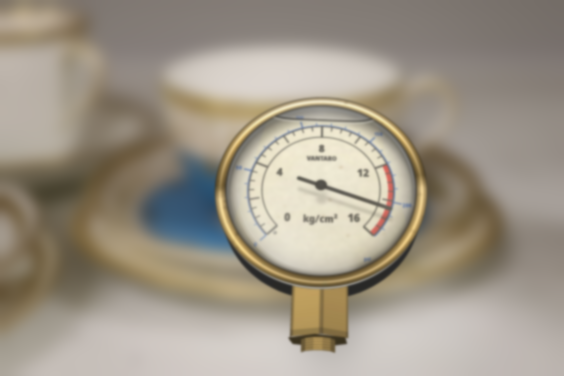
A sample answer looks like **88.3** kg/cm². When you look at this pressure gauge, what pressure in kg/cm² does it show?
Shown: **14.5** kg/cm²
